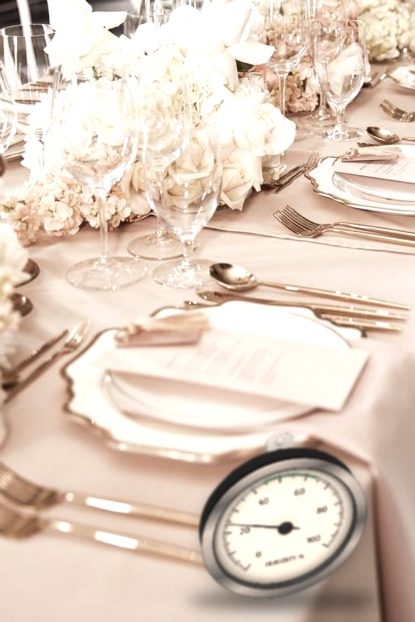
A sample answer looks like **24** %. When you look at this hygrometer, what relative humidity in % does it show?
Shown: **25** %
